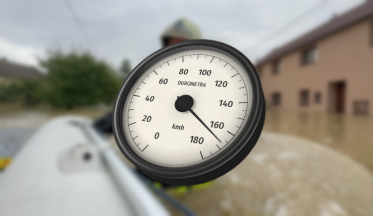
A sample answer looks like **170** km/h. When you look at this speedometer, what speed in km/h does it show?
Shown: **167.5** km/h
